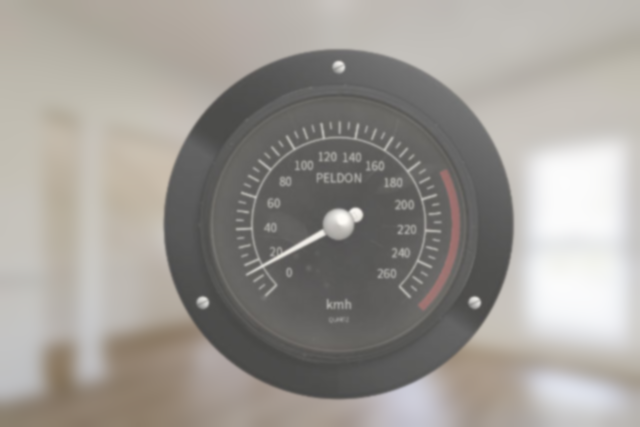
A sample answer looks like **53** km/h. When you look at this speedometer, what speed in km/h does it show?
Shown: **15** km/h
